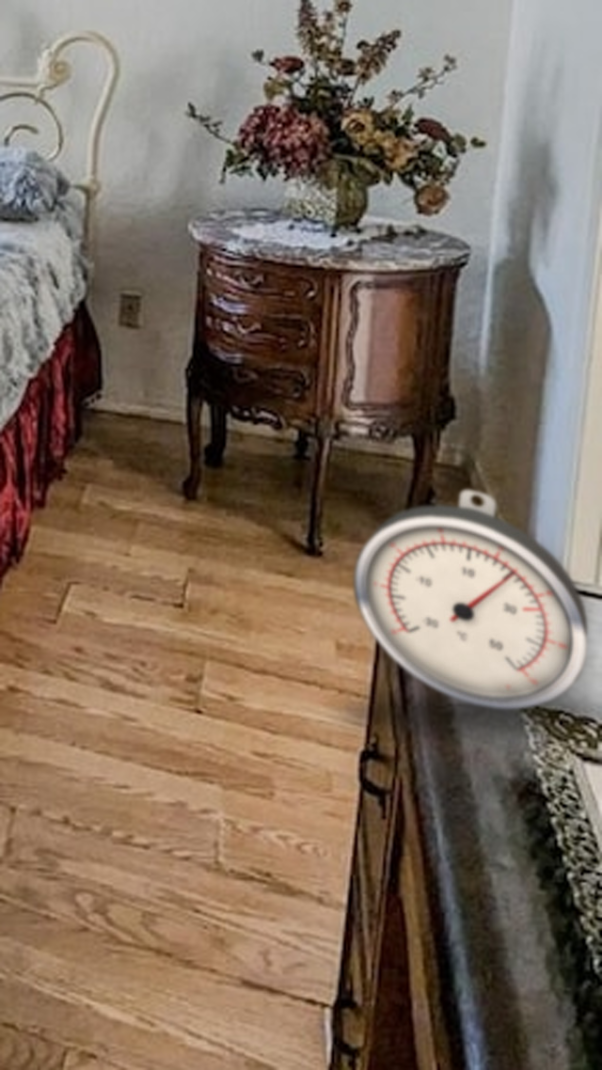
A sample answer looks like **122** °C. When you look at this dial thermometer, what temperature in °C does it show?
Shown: **20** °C
